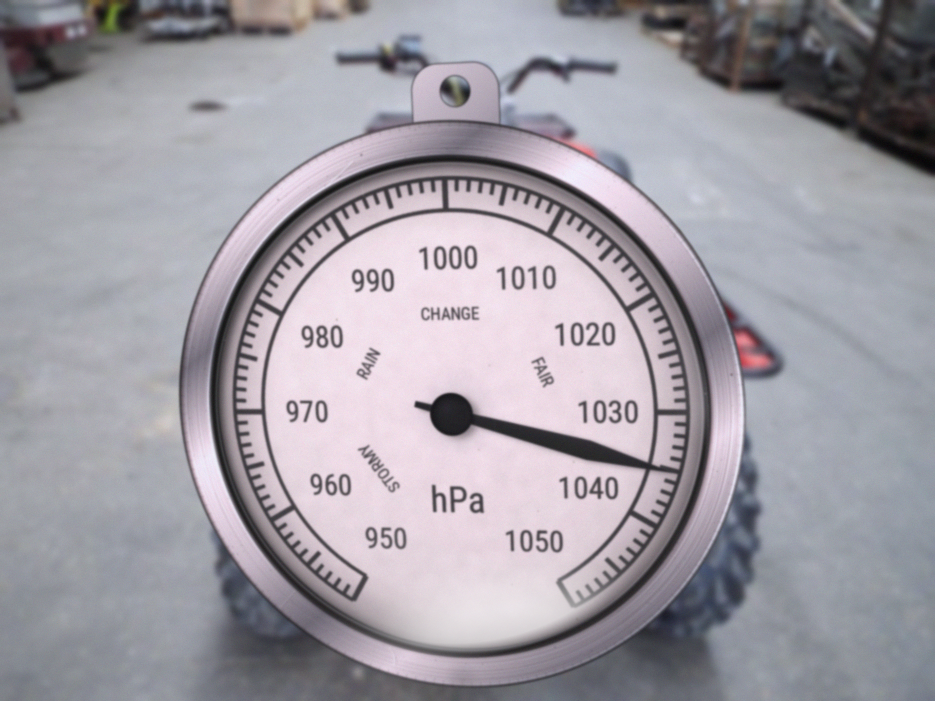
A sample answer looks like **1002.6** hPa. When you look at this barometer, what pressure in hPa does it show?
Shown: **1035** hPa
